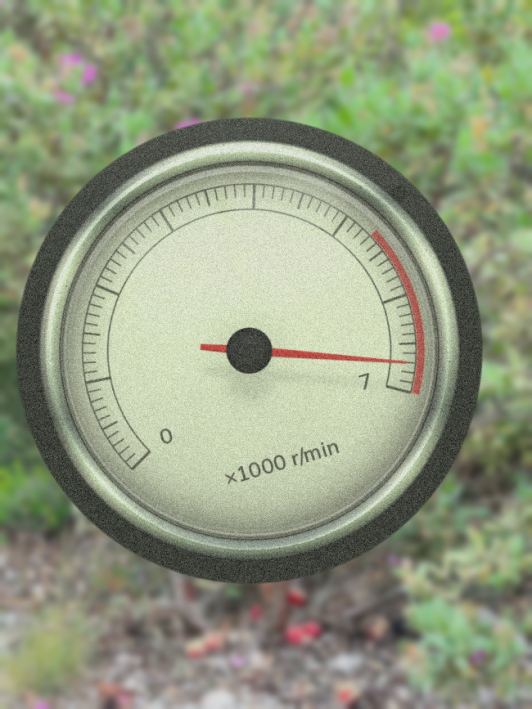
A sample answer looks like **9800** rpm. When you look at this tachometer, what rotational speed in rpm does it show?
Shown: **6700** rpm
